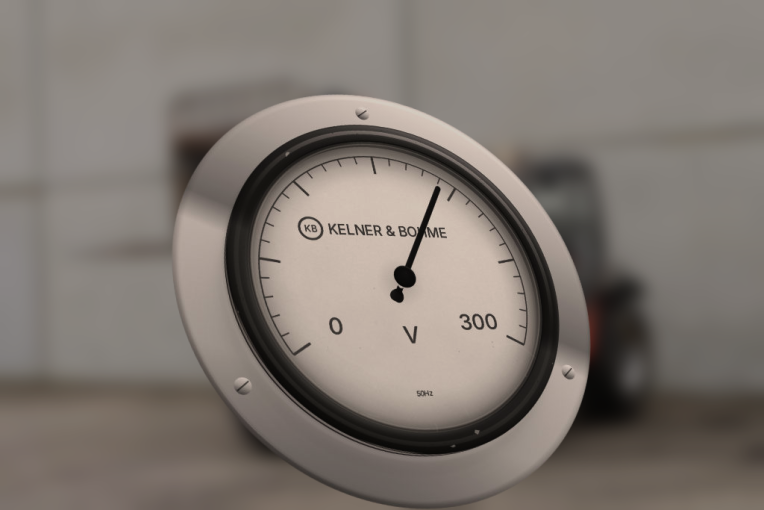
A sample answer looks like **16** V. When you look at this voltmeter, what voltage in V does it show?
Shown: **190** V
